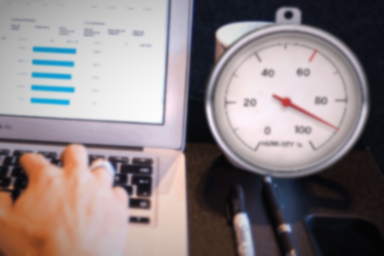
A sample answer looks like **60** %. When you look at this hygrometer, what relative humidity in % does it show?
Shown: **90** %
